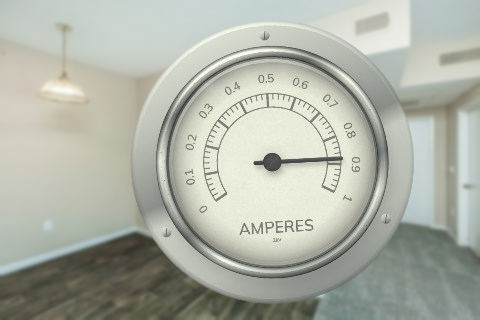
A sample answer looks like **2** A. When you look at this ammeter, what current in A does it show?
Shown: **0.88** A
